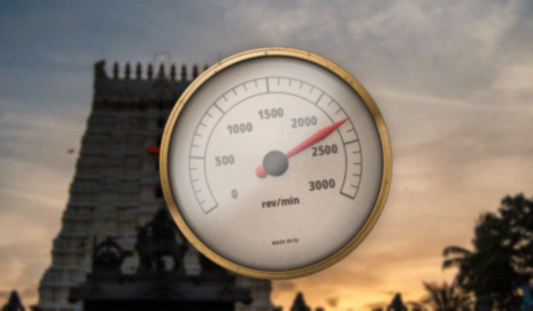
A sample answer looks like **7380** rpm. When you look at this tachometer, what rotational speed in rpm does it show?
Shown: **2300** rpm
